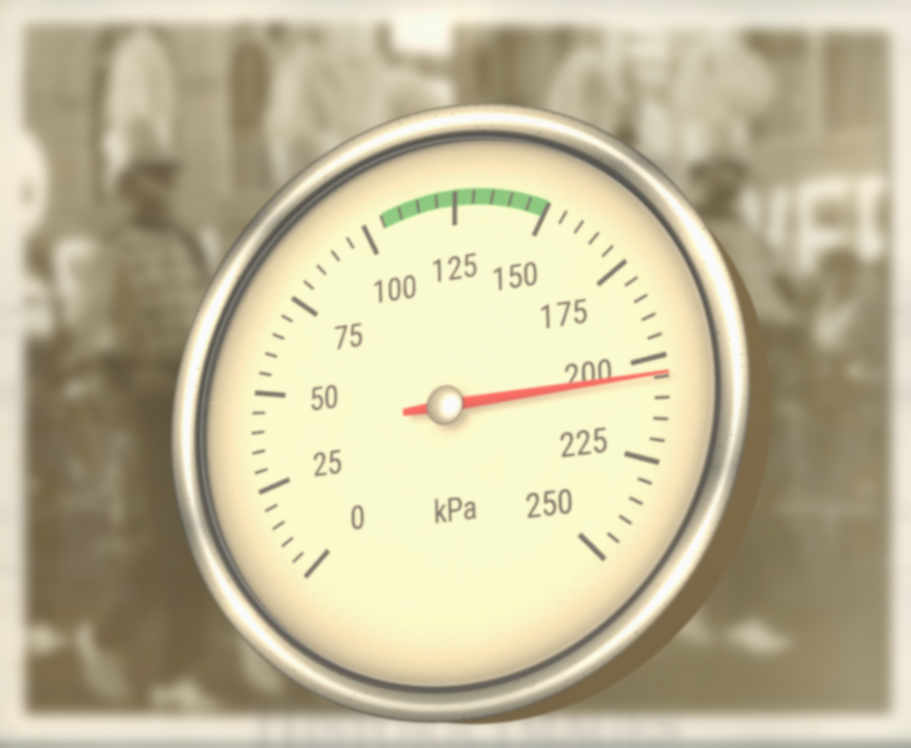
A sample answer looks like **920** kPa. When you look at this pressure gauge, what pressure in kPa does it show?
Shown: **205** kPa
